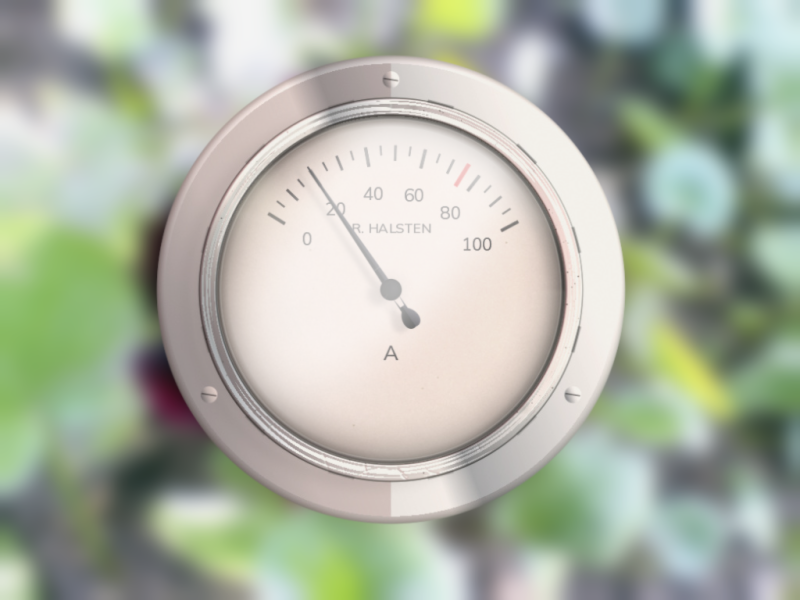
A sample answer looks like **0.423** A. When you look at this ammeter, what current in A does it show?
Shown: **20** A
